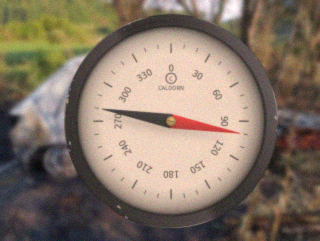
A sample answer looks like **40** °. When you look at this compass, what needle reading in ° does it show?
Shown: **100** °
